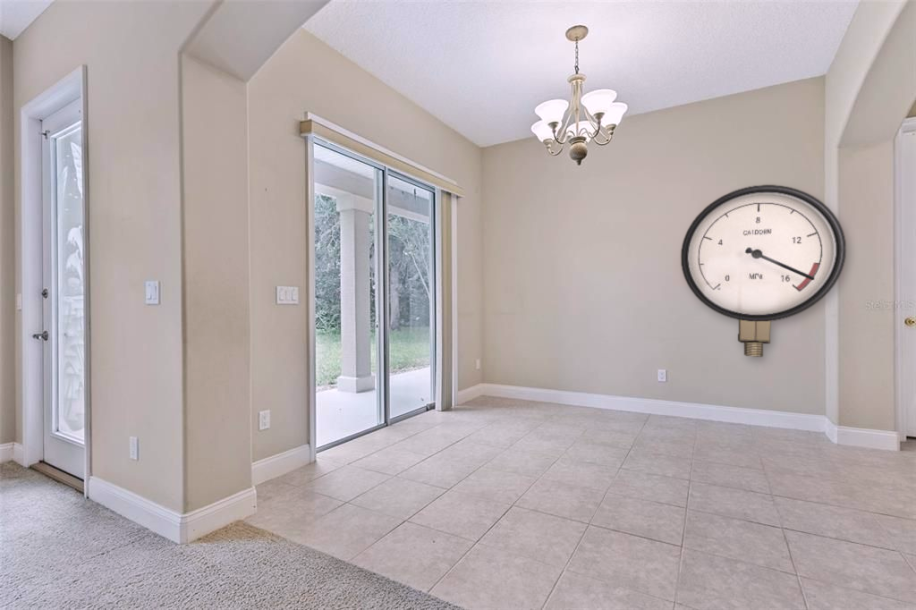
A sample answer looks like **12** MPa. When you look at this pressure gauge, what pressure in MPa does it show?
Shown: **15** MPa
